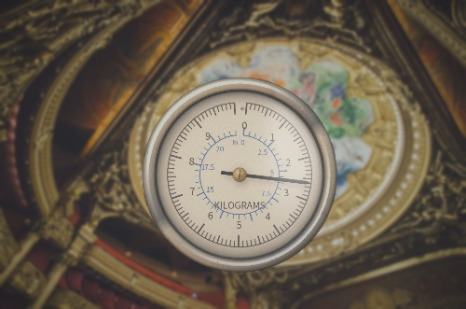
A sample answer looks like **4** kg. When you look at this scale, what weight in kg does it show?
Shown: **2.6** kg
